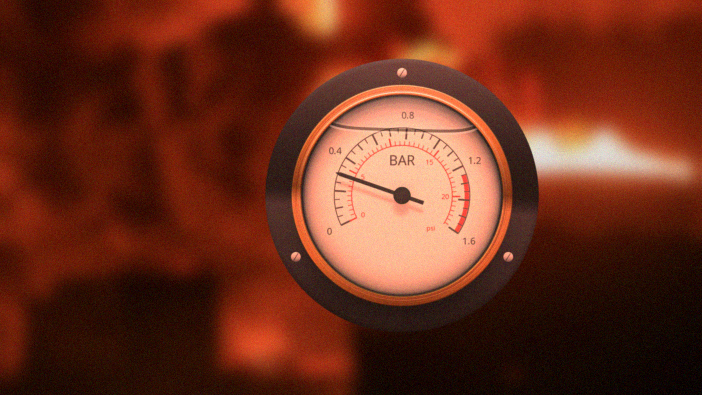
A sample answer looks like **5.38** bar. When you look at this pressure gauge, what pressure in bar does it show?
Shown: **0.3** bar
